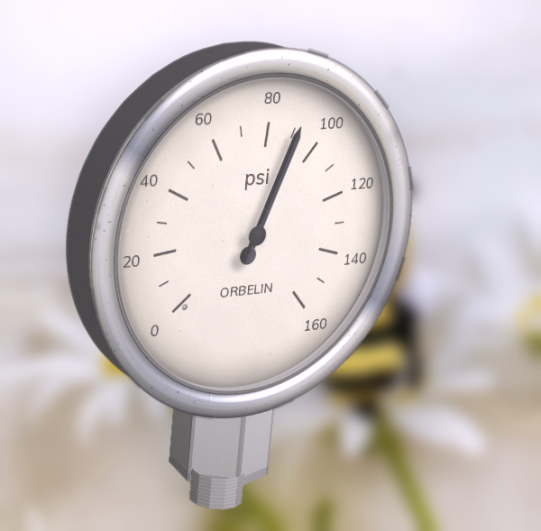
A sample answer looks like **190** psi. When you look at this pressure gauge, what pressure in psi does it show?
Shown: **90** psi
